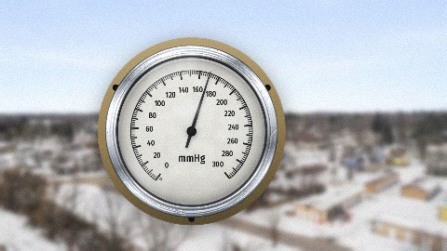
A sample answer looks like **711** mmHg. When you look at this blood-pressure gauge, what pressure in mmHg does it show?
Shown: **170** mmHg
